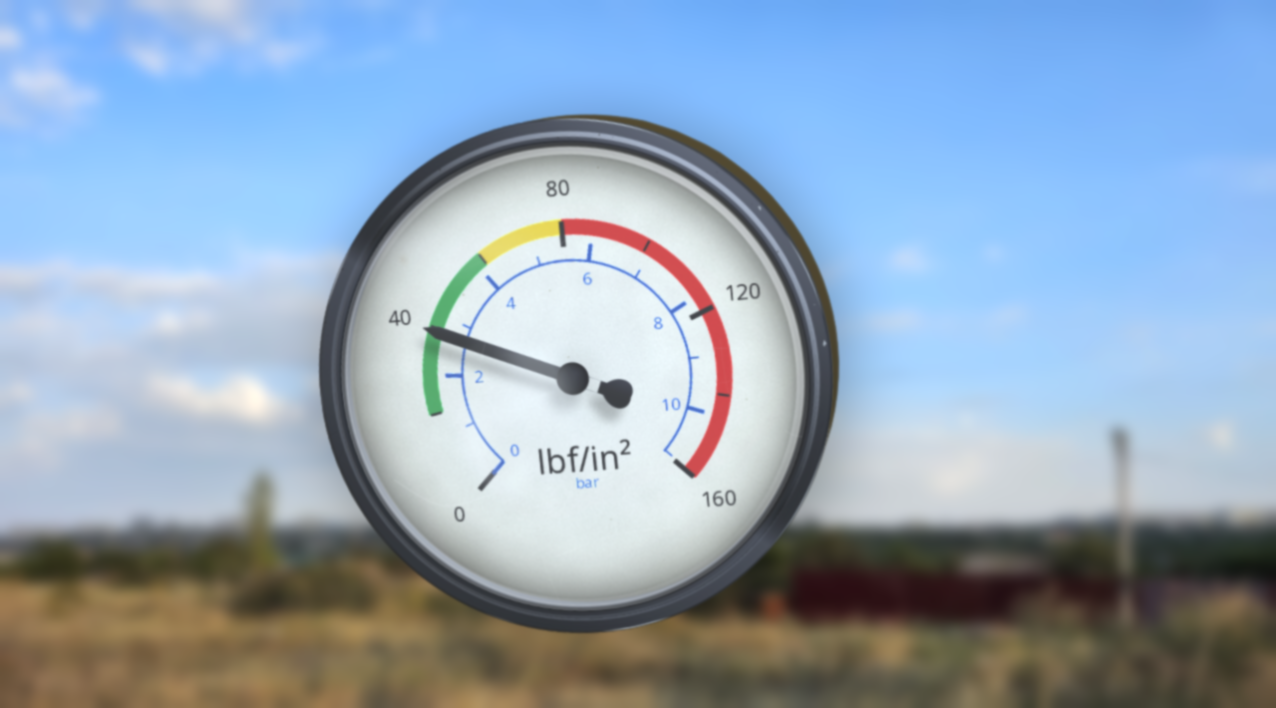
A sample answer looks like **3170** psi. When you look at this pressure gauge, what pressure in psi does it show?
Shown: **40** psi
